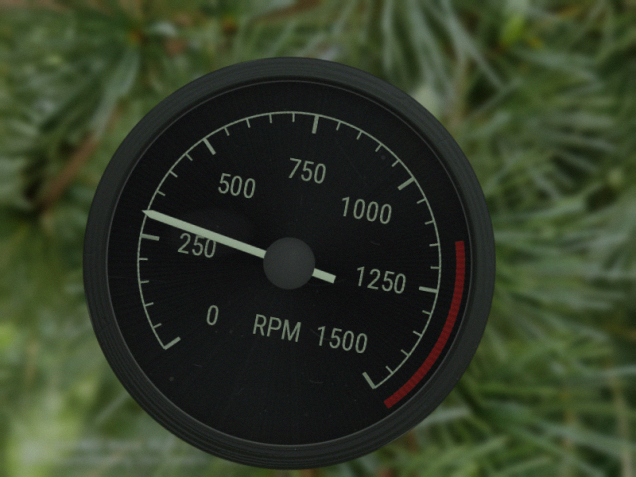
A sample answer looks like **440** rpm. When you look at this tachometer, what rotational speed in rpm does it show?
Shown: **300** rpm
